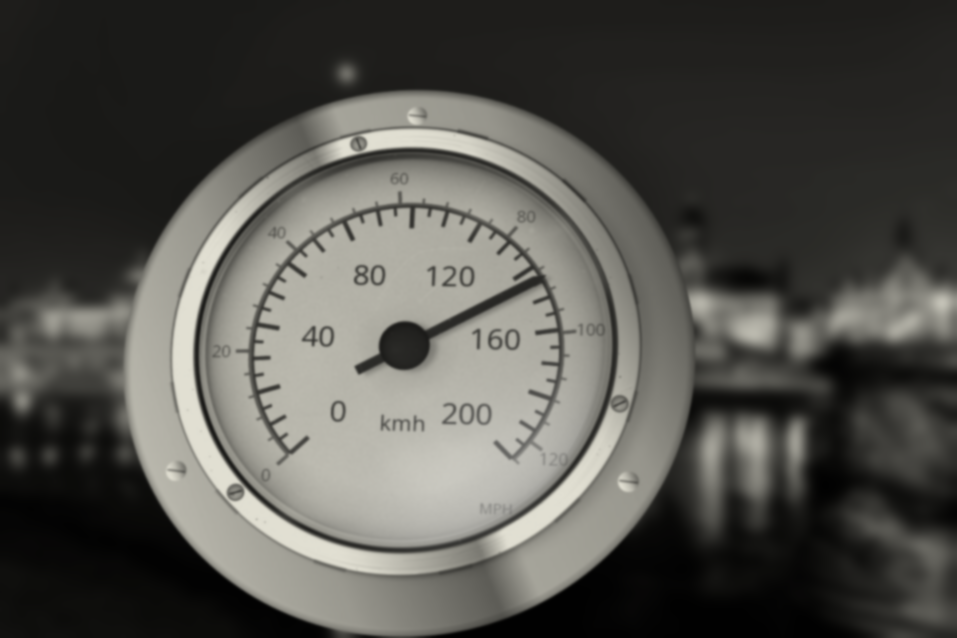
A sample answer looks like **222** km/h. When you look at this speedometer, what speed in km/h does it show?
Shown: **145** km/h
